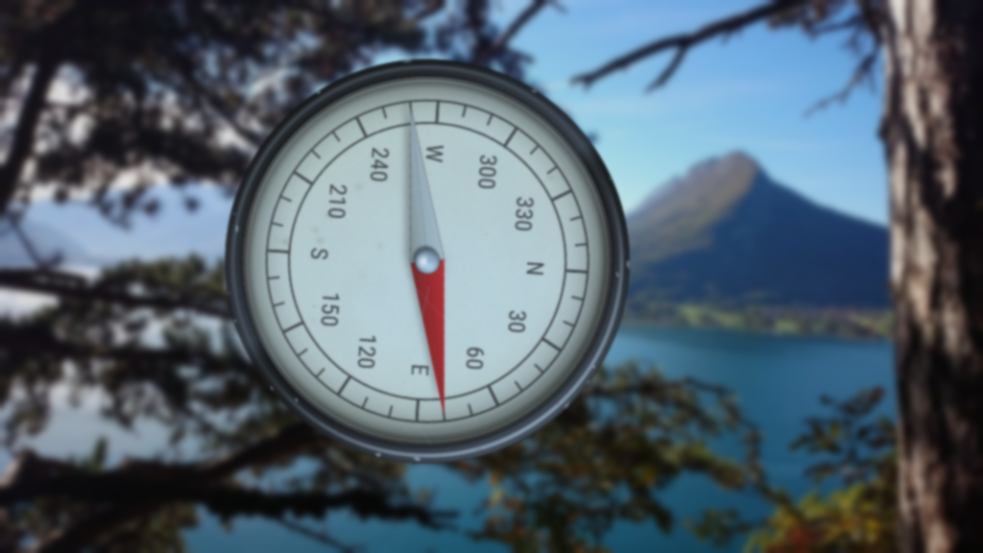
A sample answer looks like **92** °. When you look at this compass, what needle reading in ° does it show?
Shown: **80** °
